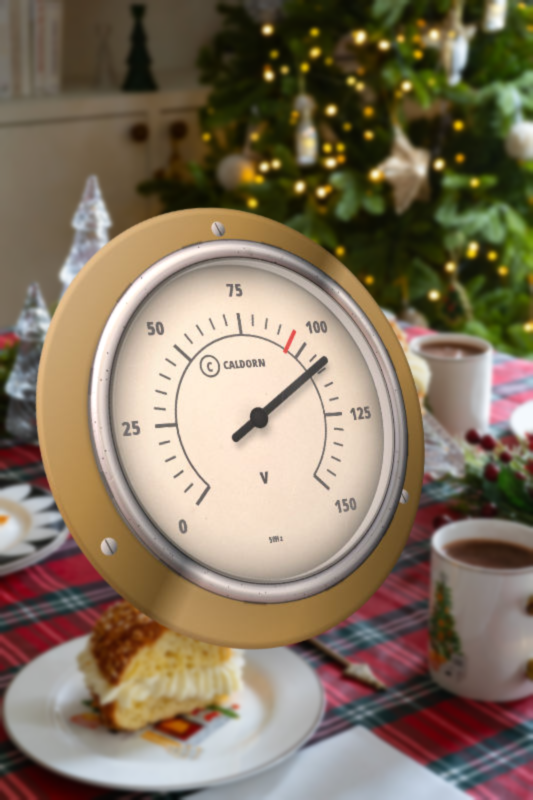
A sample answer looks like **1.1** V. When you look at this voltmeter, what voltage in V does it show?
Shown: **107.5** V
